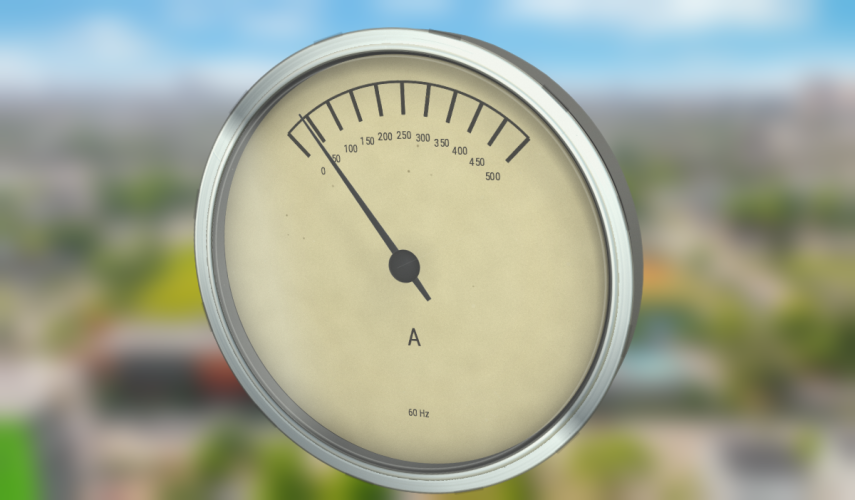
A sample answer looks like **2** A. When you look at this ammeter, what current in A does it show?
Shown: **50** A
